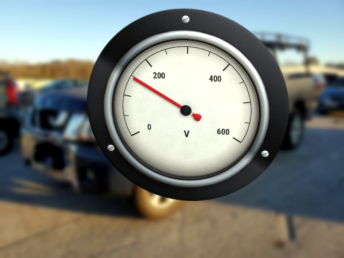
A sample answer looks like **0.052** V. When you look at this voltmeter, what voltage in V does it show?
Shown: **150** V
